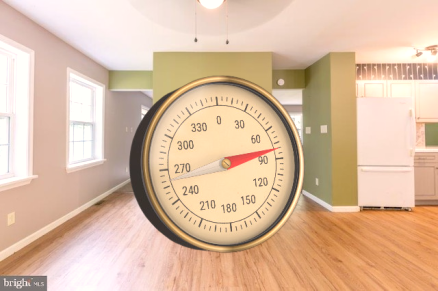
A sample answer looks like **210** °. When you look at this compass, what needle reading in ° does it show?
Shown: **80** °
